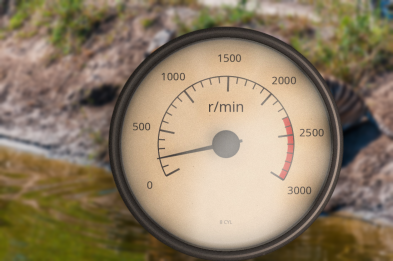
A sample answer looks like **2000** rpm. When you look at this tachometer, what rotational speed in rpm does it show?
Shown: **200** rpm
